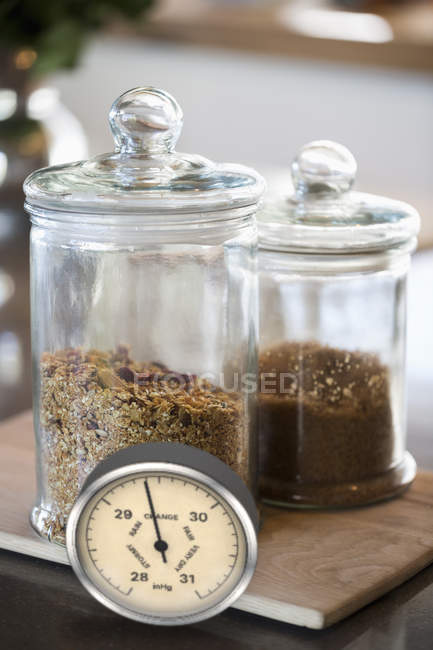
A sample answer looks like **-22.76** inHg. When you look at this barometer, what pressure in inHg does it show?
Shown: **29.4** inHg
